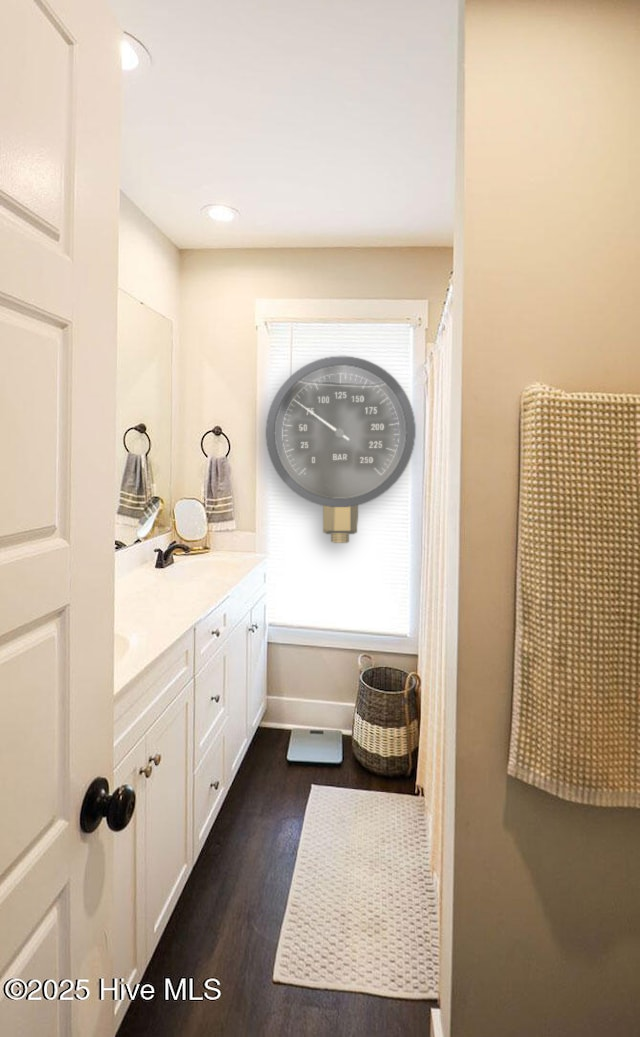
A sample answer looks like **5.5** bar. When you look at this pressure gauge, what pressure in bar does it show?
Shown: **75** bar
